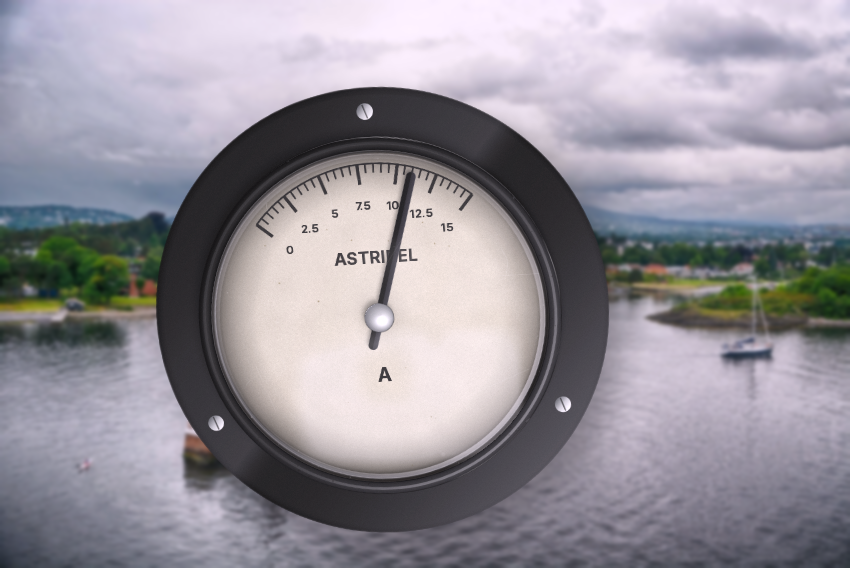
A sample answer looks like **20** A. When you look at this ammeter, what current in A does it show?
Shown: **11** A
